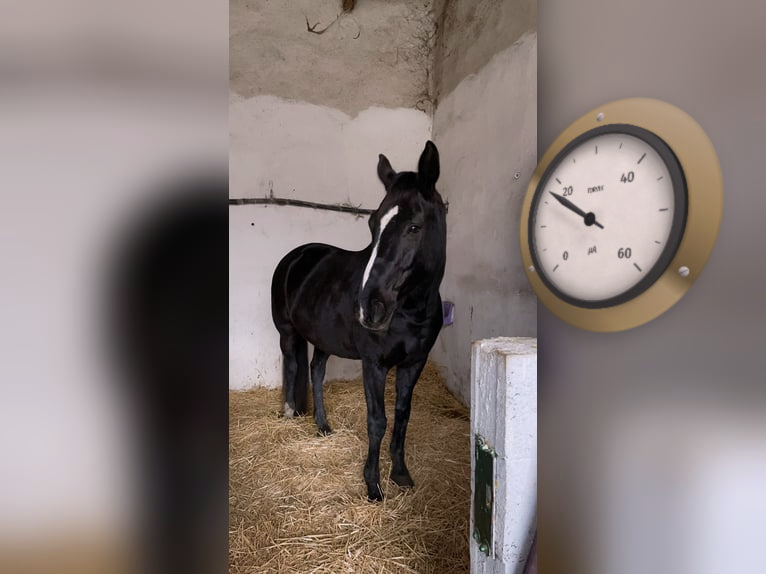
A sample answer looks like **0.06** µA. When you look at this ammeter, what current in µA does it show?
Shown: **17.5** µA
